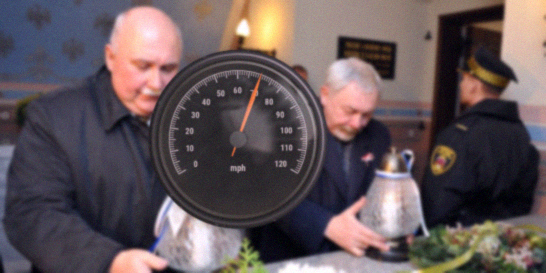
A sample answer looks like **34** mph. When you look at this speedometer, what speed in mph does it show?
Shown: **70** mph
